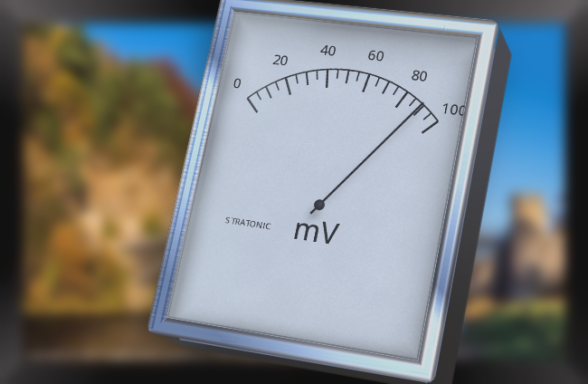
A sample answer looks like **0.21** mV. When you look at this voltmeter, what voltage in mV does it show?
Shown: **90** mV
